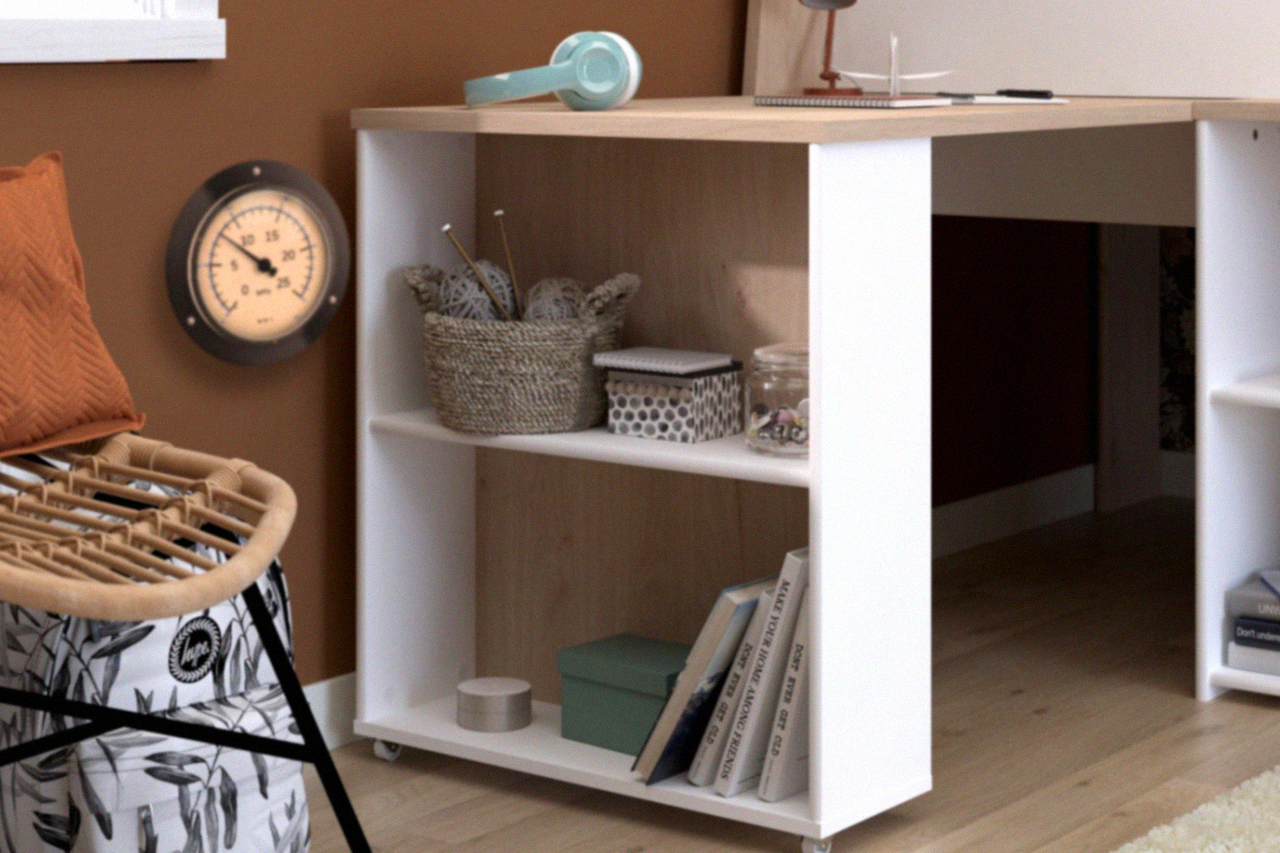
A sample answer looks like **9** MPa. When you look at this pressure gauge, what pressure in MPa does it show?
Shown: **8** MPa
